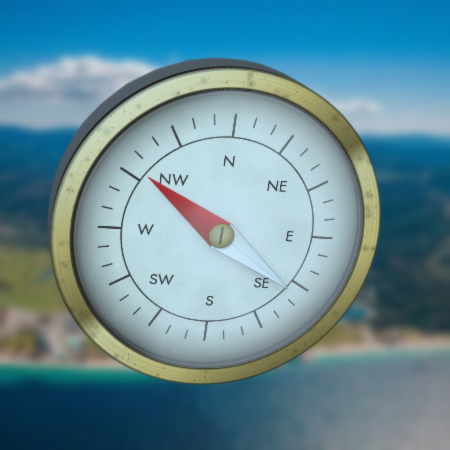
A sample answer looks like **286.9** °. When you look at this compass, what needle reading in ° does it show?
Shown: **305** °
